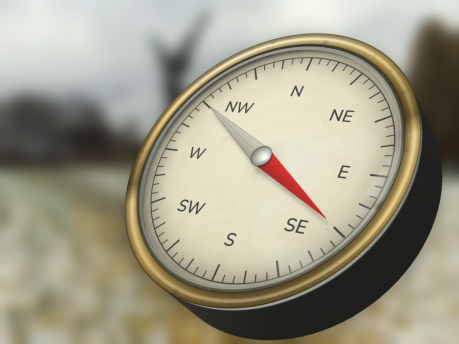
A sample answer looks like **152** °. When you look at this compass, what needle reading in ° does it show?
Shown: **120** °
